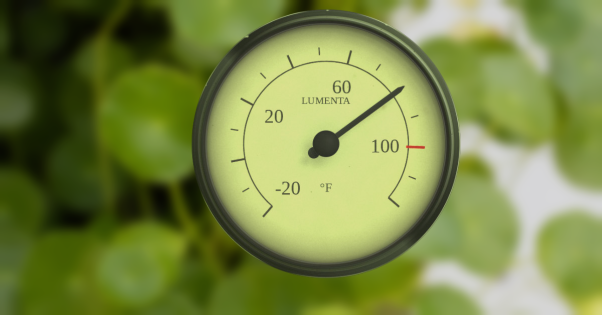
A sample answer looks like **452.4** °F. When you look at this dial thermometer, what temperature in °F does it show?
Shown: **80** °F
